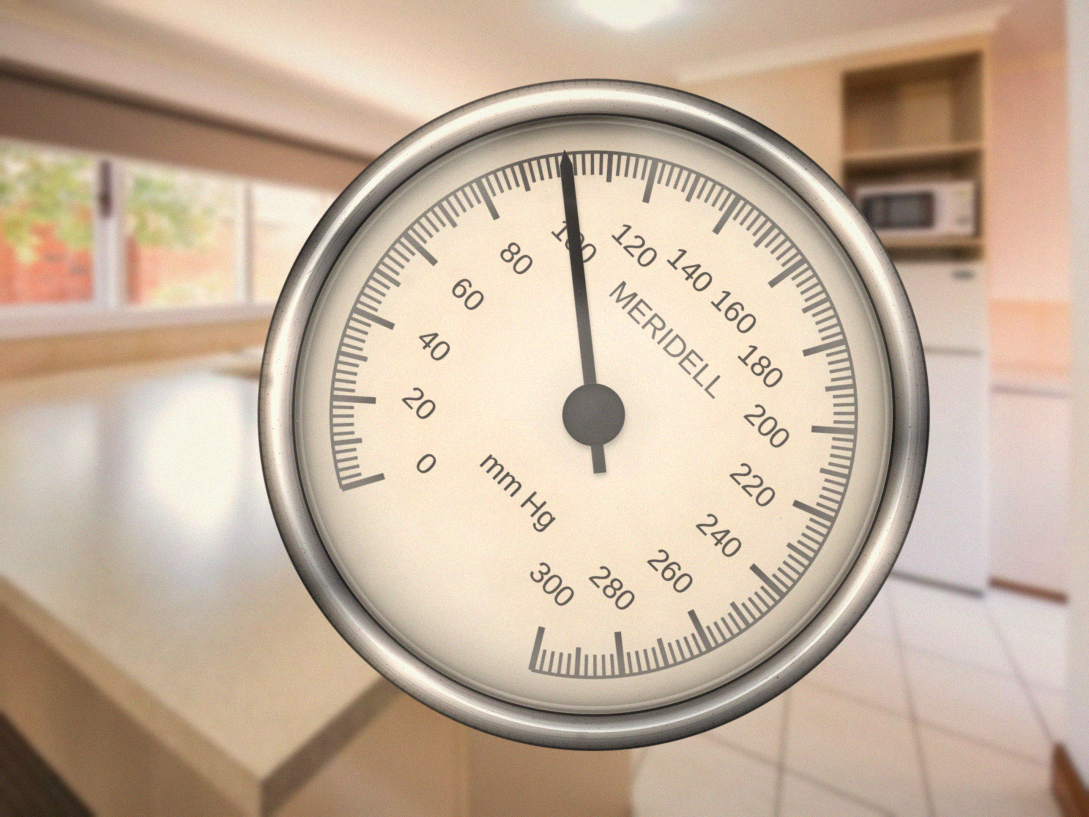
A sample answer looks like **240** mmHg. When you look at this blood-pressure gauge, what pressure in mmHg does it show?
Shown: **100** mmHg
